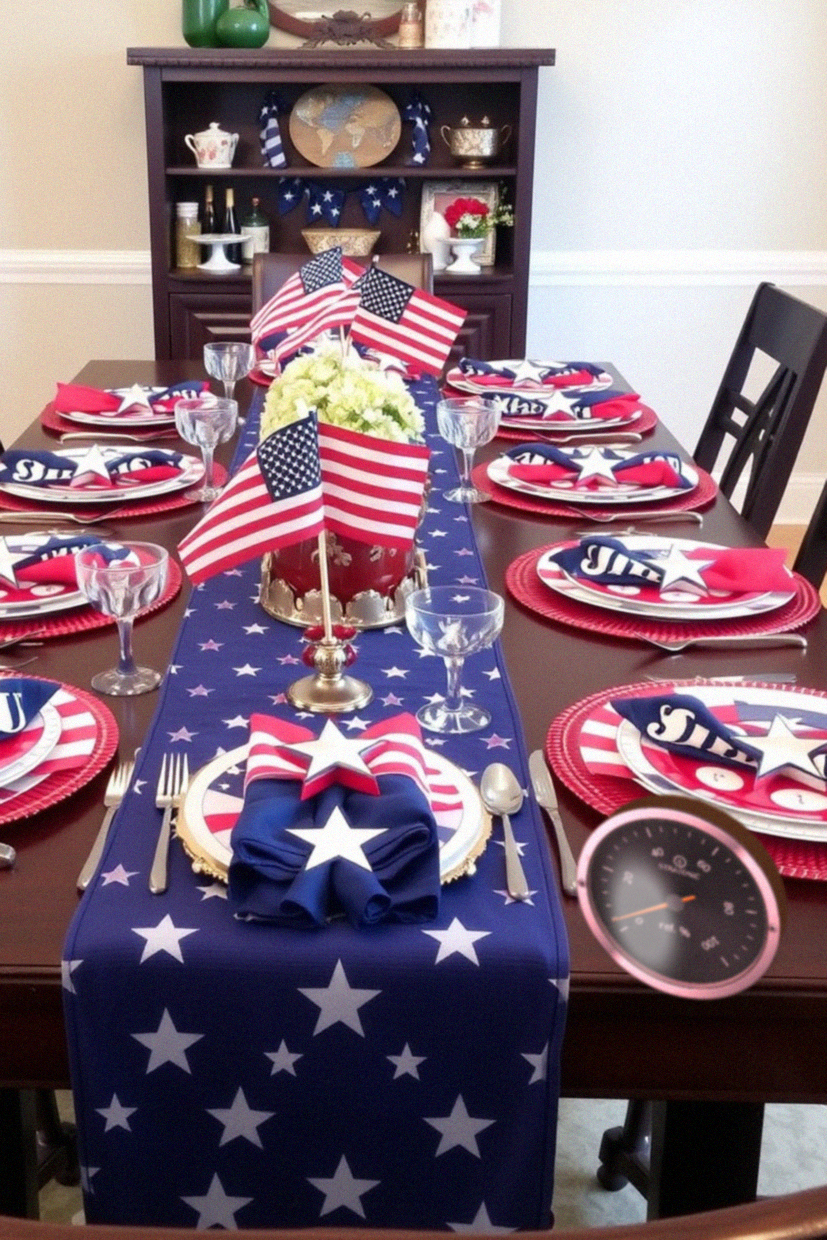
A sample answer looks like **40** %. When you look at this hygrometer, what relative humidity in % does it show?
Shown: **4** %
